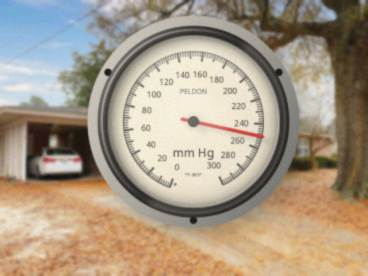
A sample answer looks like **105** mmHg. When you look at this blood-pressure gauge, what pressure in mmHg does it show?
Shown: **250** mmHg
